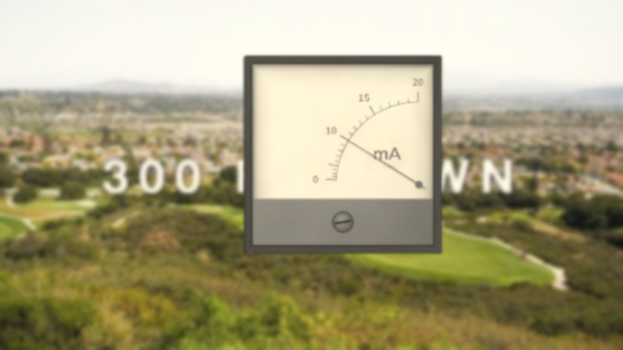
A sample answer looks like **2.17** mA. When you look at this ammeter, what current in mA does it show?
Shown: **10** mA
